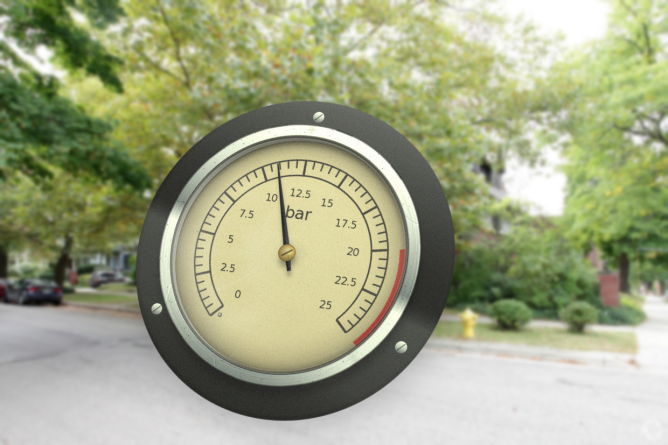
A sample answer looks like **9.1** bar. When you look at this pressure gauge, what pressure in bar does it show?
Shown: **11** bar
